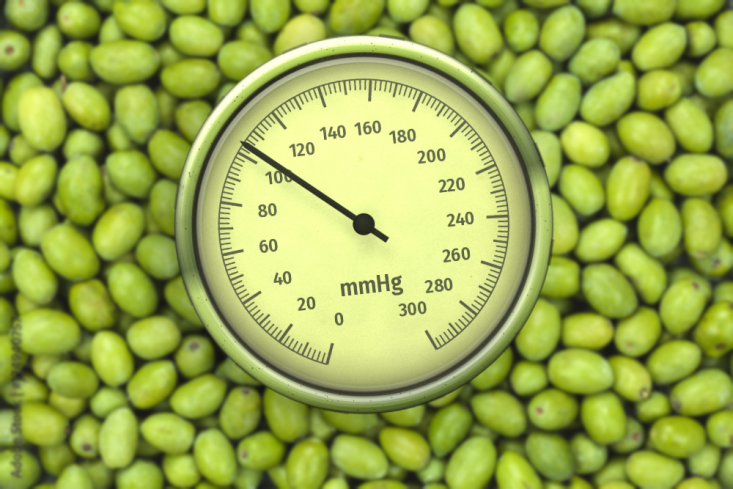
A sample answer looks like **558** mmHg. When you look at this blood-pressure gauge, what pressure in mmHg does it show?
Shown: **104** mmHg
